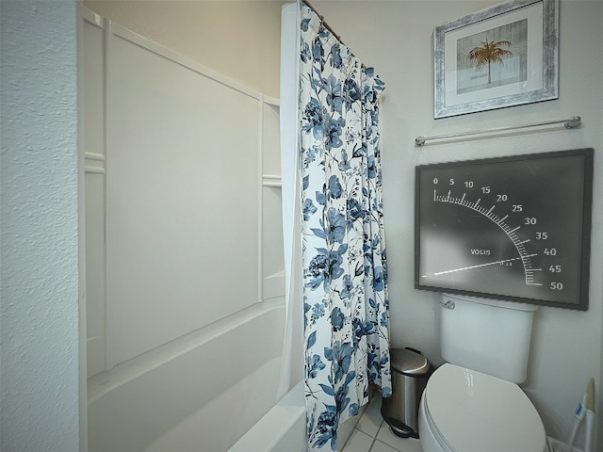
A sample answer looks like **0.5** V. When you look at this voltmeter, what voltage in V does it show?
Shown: **40** V
